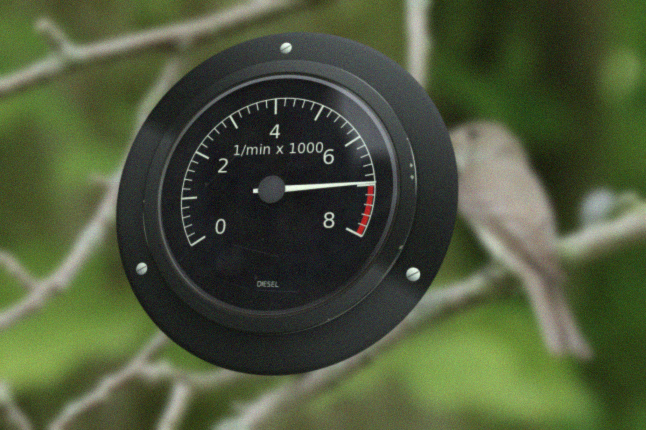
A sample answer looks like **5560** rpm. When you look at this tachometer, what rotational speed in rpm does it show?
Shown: **7000** rpm
